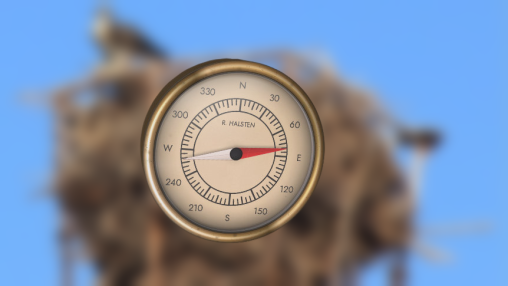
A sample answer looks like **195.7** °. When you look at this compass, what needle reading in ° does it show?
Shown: **80** °
